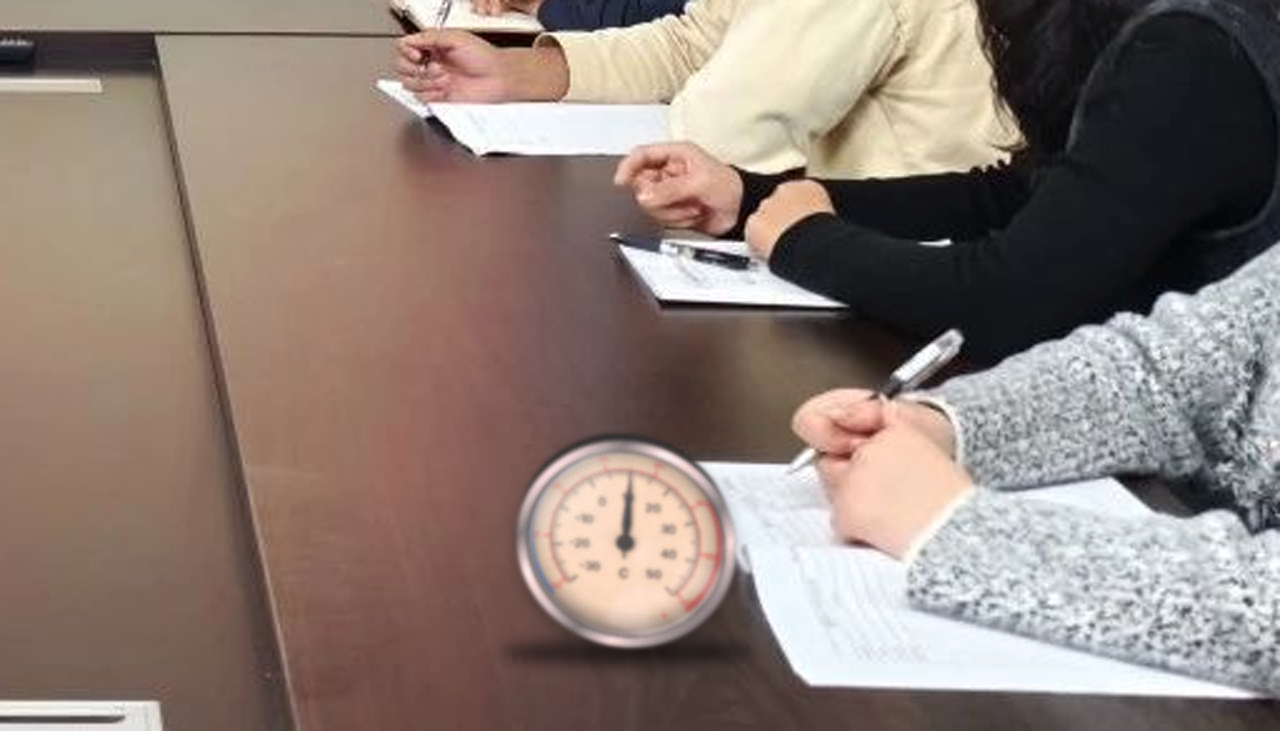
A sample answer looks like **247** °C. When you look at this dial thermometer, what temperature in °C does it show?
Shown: **10** °C
